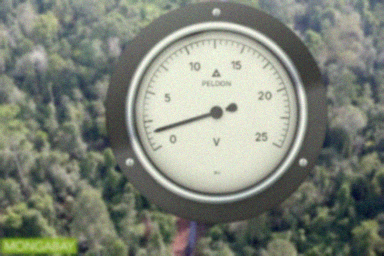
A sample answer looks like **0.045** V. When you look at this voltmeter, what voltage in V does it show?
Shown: **1.5** V
